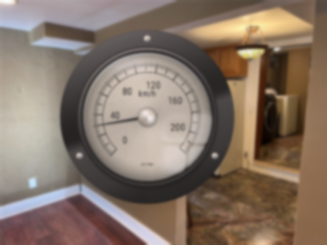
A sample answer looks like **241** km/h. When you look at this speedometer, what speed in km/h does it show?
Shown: **30** km/h
